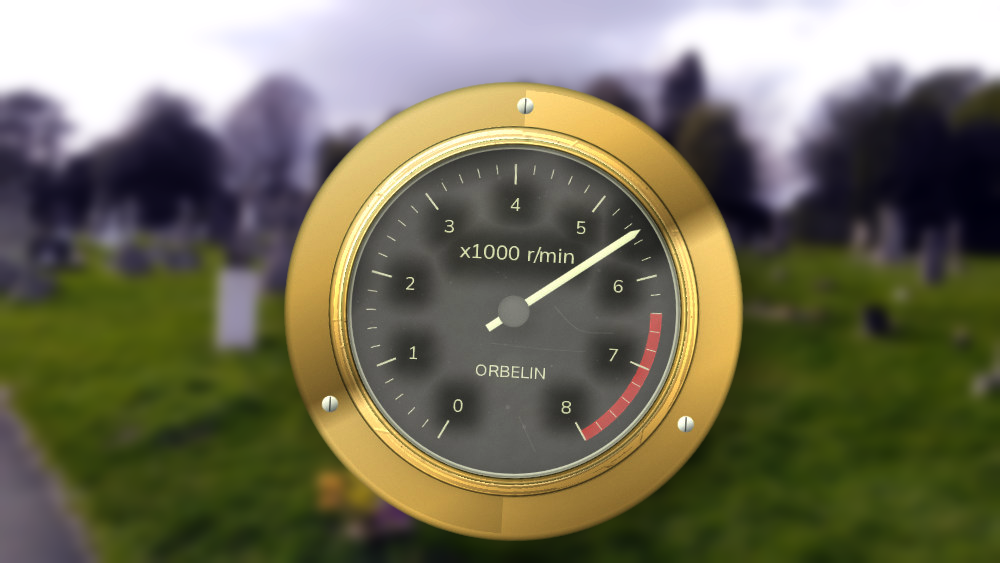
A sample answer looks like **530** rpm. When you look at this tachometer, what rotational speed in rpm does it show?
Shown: **5500** rpm
